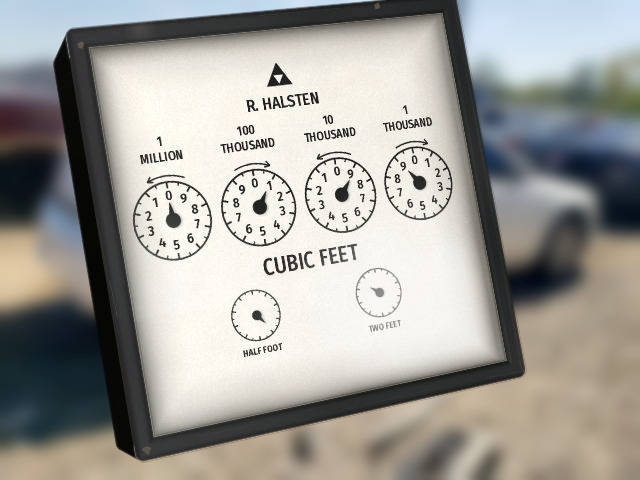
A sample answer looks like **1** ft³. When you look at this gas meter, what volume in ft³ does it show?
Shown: **8900** ft³
